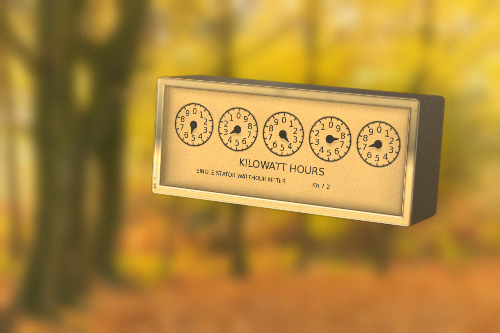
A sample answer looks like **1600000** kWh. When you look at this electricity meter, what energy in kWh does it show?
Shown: **53377** kWh
